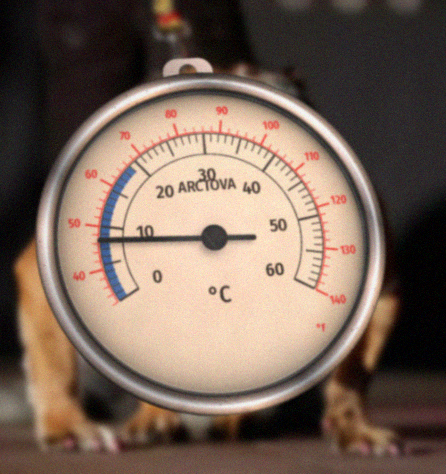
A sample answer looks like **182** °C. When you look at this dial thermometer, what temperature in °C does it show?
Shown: **8** °C
